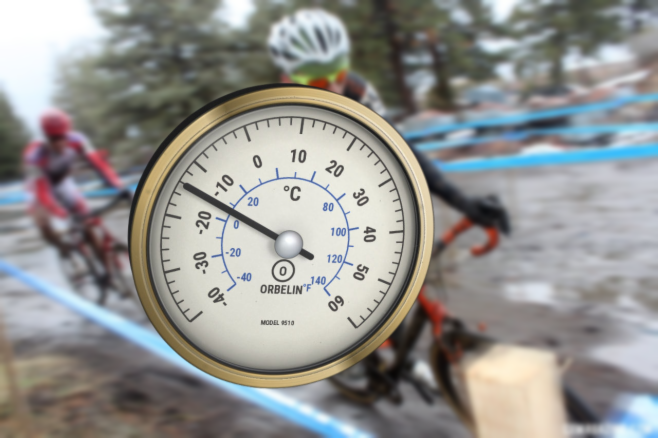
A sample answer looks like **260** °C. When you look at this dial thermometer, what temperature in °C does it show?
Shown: **-14** °C
